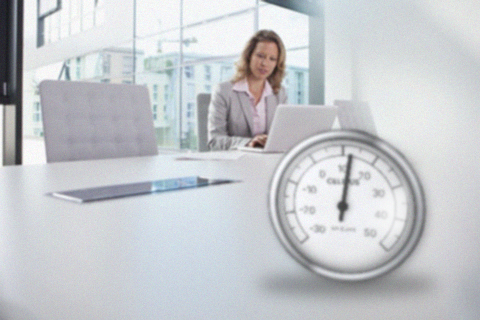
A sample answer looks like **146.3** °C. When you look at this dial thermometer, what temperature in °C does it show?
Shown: **12.5** °C
